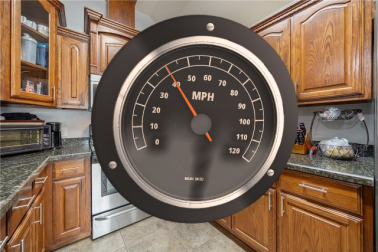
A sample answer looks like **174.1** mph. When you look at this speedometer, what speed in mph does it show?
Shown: **40** mph
